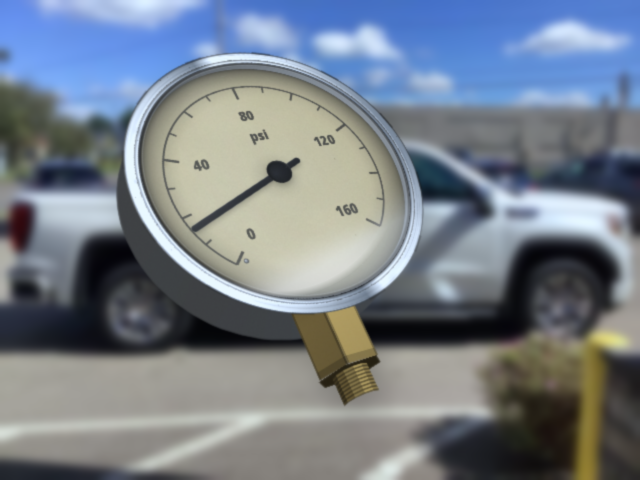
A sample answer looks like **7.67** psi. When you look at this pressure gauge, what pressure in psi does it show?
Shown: **15** psi
